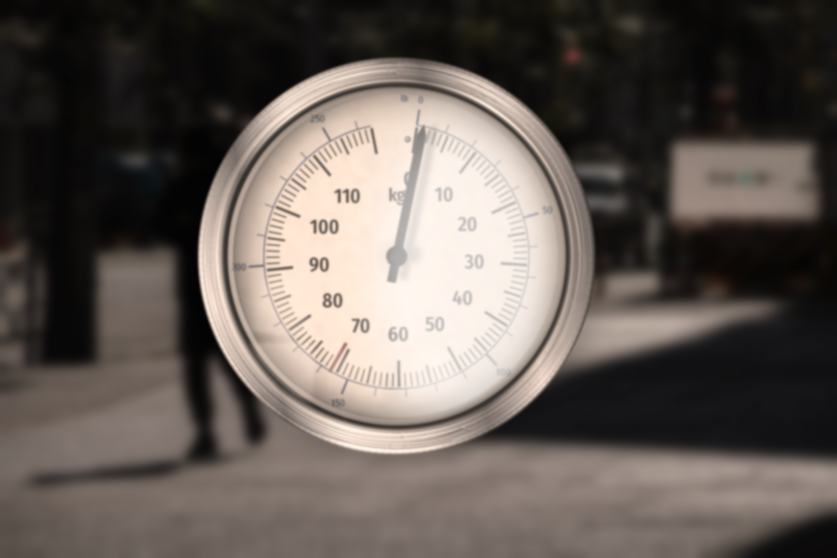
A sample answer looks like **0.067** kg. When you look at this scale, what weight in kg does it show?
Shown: **1** kg
